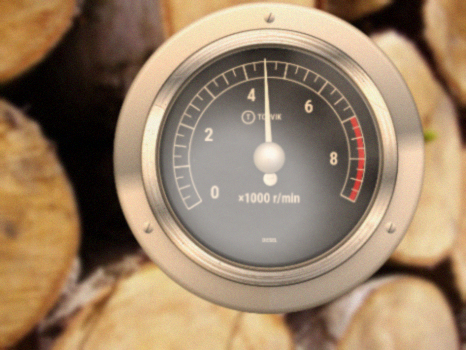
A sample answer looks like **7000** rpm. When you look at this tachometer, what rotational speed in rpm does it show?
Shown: **4500** rpm
